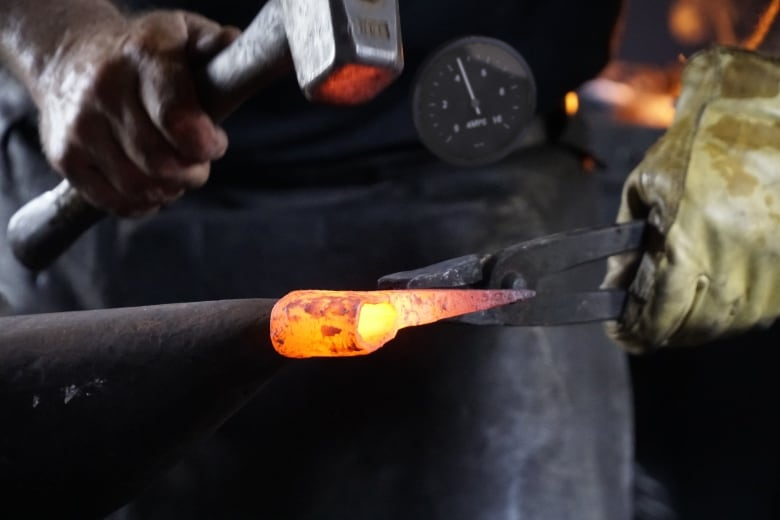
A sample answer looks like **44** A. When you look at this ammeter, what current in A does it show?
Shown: **4.5** A
